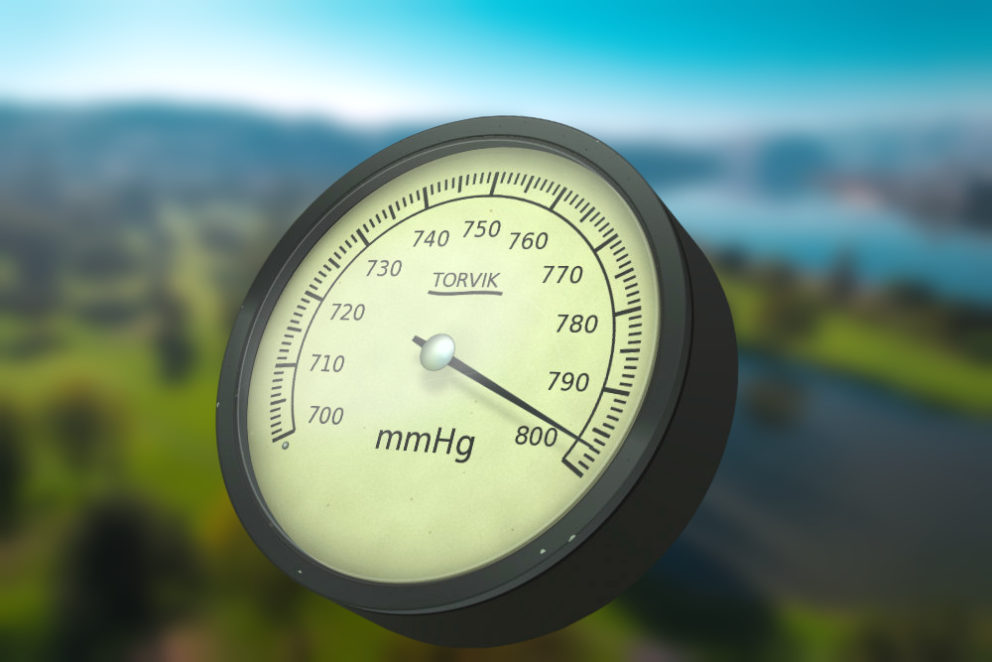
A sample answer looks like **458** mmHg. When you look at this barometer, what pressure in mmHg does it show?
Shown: **797** mmHg
